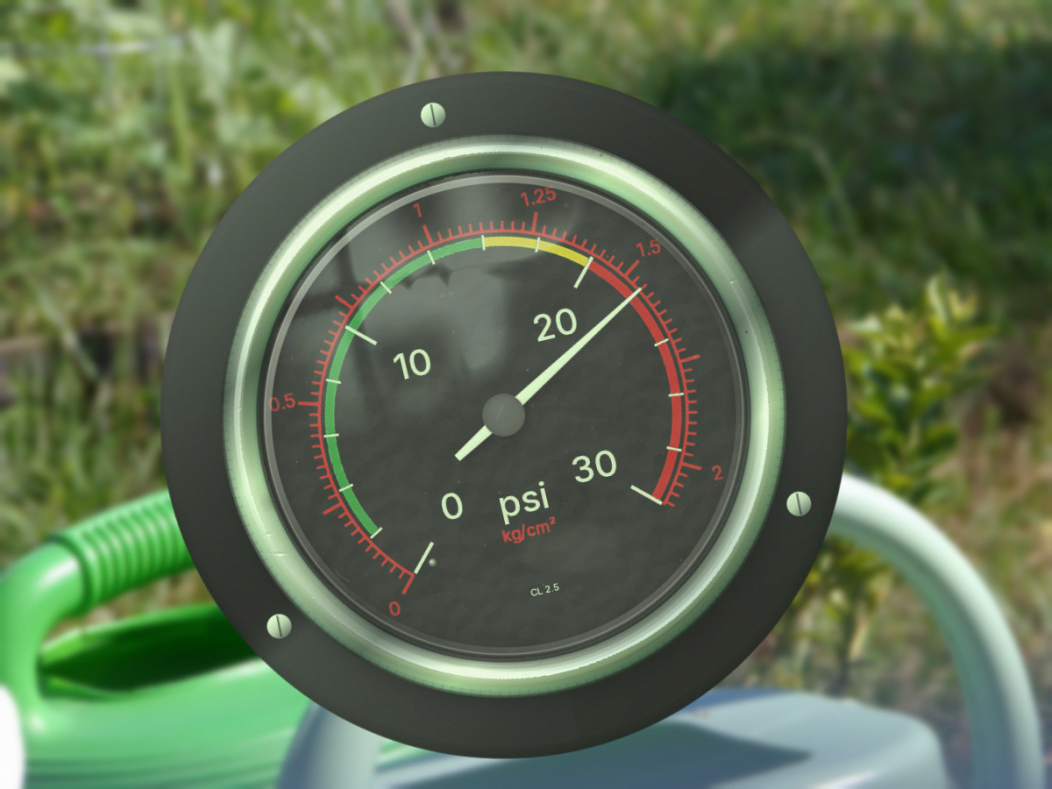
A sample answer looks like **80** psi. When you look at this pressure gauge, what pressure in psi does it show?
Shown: **22** psi
